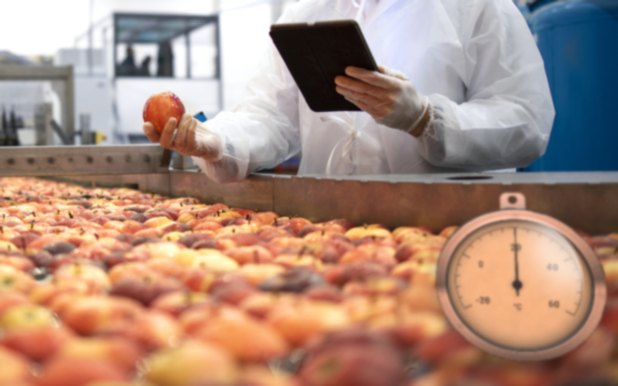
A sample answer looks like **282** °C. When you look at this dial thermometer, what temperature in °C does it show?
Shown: **20** °C
